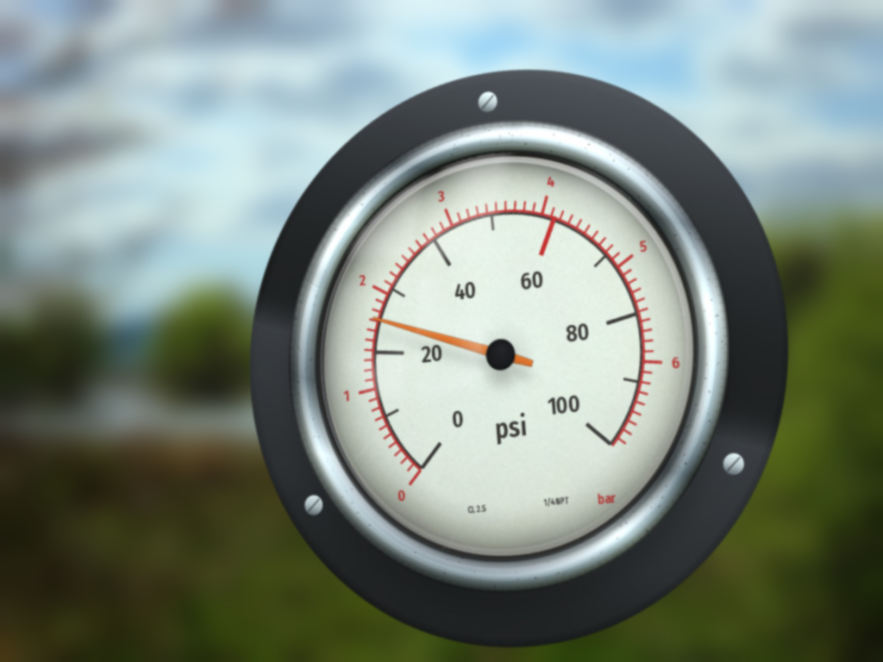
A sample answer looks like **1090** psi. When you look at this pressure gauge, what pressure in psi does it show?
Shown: **25** psi
